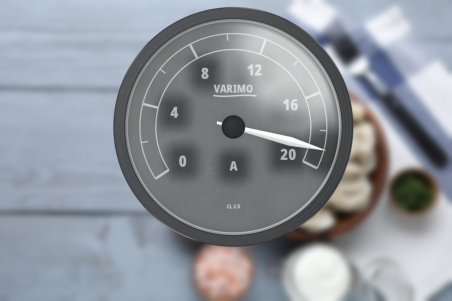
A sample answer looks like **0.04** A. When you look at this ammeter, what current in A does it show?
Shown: **19** A
